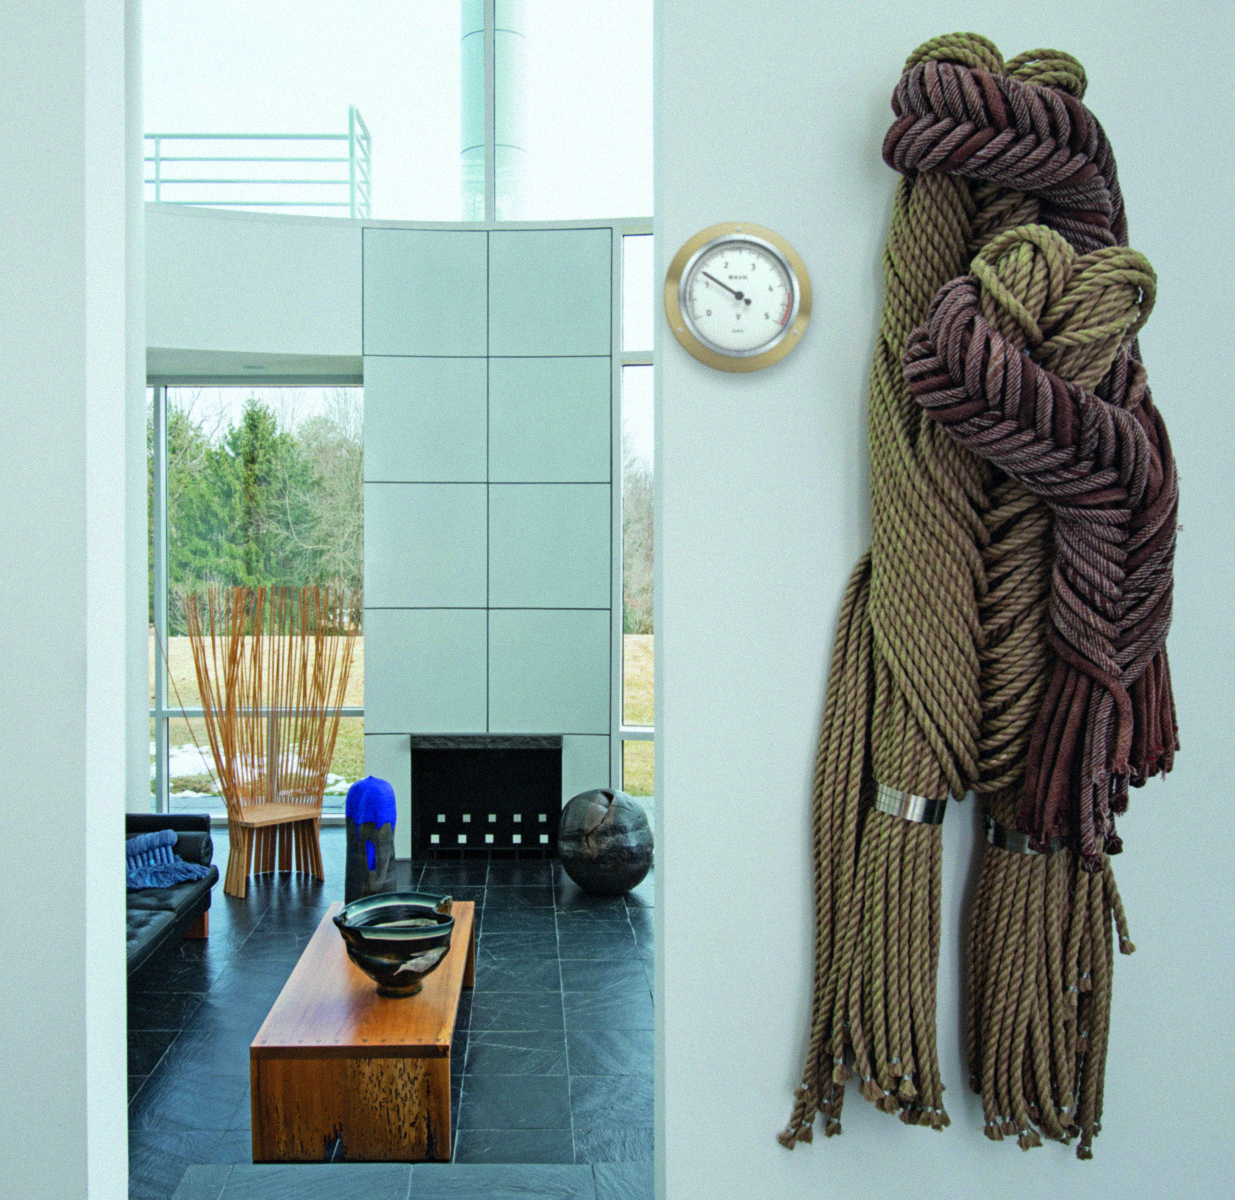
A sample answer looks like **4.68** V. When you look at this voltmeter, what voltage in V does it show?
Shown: **1.25** V
